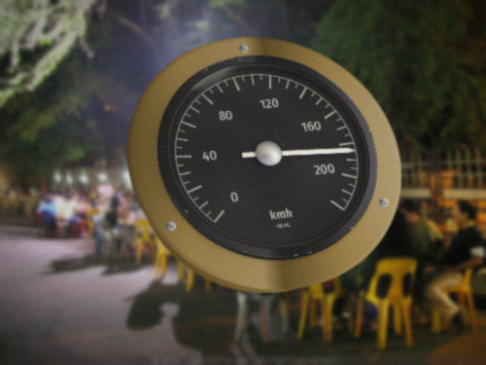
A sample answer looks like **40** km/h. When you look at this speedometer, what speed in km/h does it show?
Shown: **185** km/h
